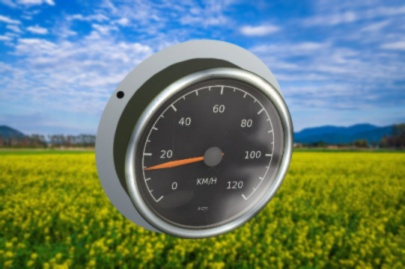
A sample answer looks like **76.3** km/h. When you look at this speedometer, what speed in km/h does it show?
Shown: **15** km/h
